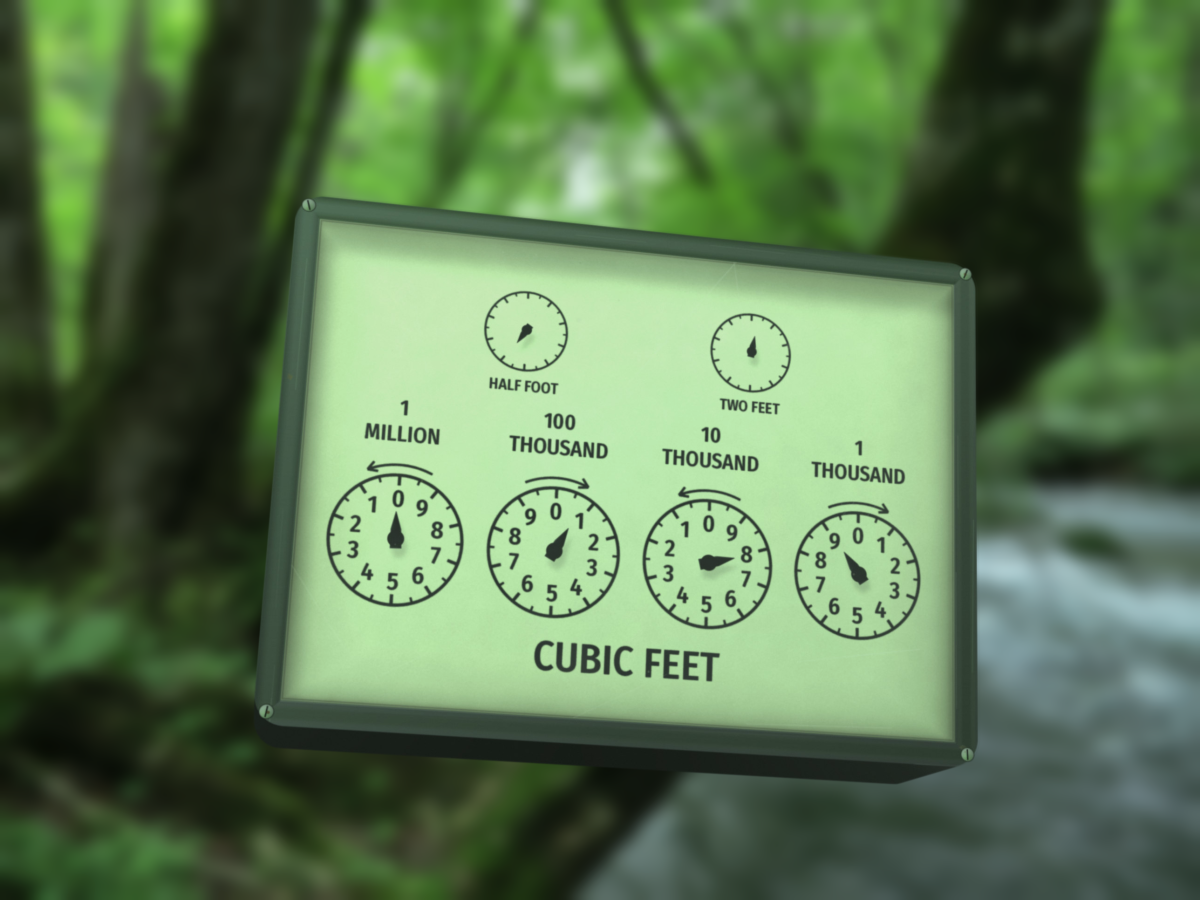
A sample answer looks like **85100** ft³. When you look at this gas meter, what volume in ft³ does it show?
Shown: **7900** ft³
